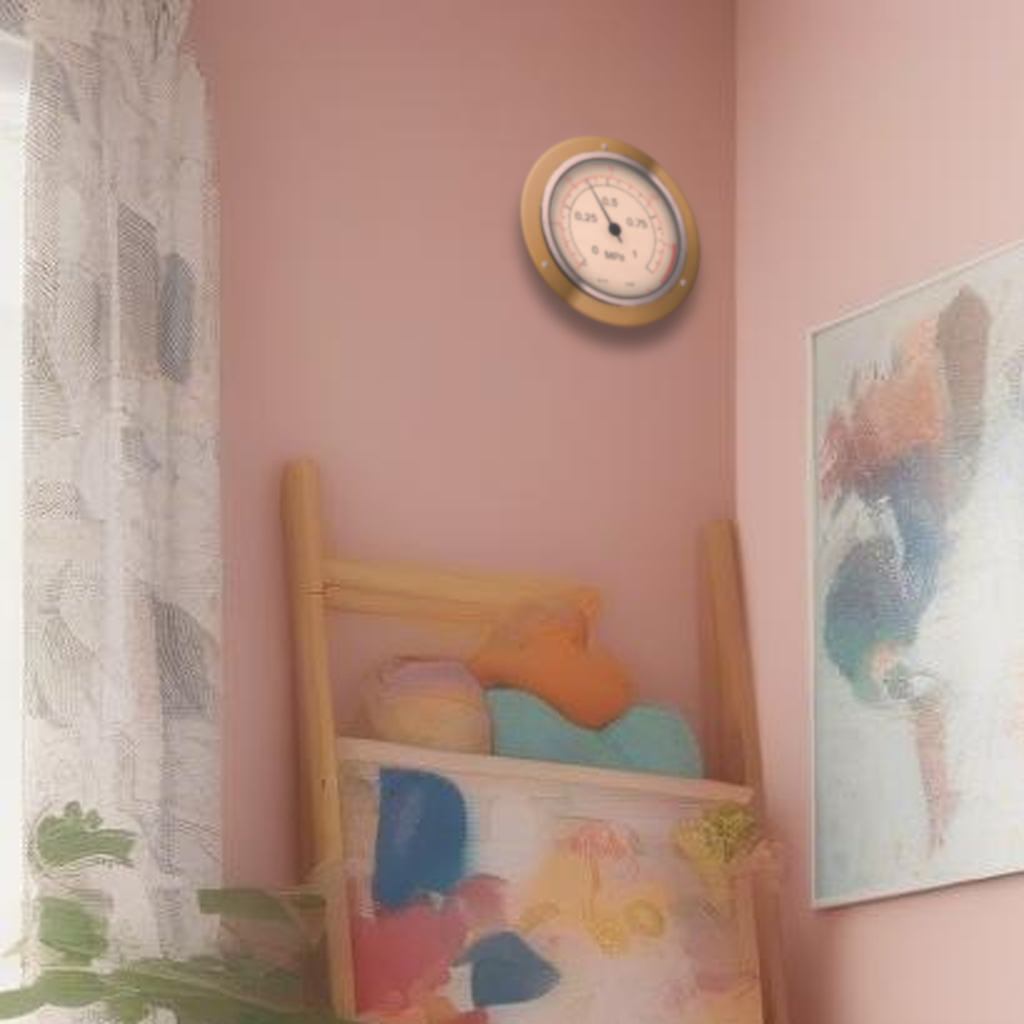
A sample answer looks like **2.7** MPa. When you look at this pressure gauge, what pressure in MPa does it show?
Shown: **0.4** MPa
